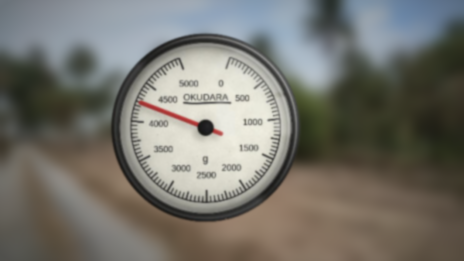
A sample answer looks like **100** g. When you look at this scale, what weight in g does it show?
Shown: **4250** g
